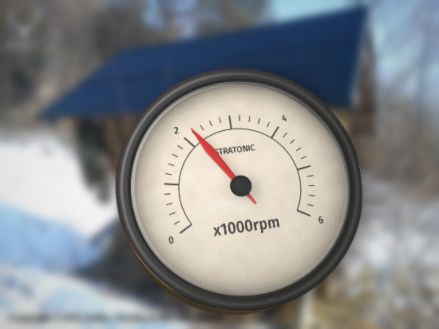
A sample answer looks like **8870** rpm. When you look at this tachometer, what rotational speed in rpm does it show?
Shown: **2200** rpm
